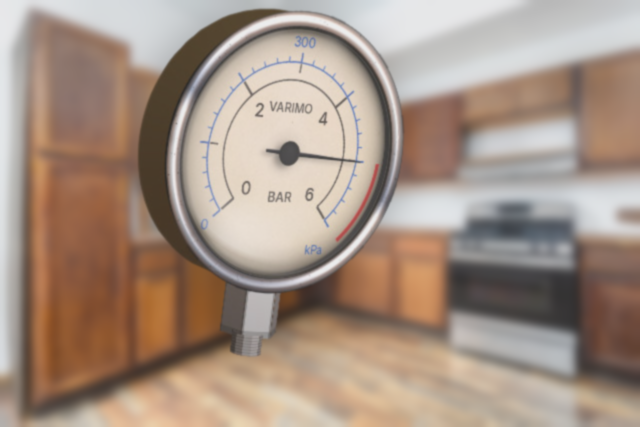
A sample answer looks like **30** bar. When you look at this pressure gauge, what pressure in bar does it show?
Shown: **5** bar
